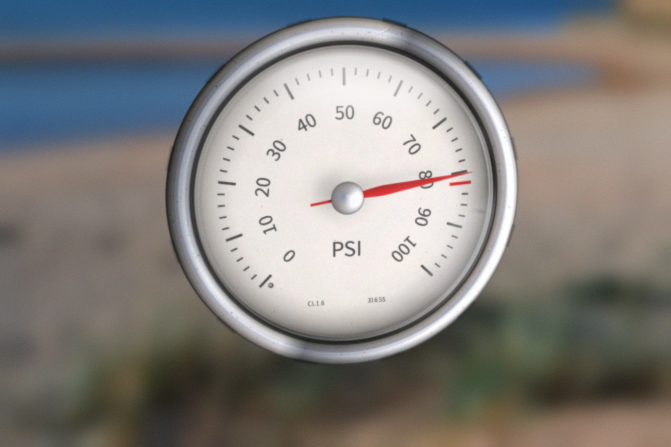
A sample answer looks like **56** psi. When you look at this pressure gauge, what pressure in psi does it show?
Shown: **80** psi
